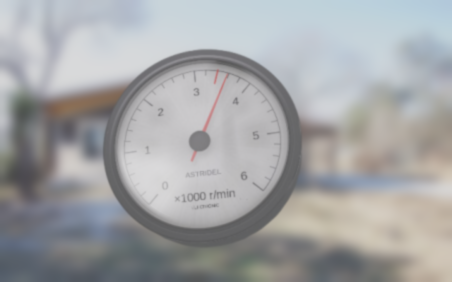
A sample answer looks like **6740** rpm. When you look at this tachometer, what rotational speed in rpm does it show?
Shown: **3600** rpm
